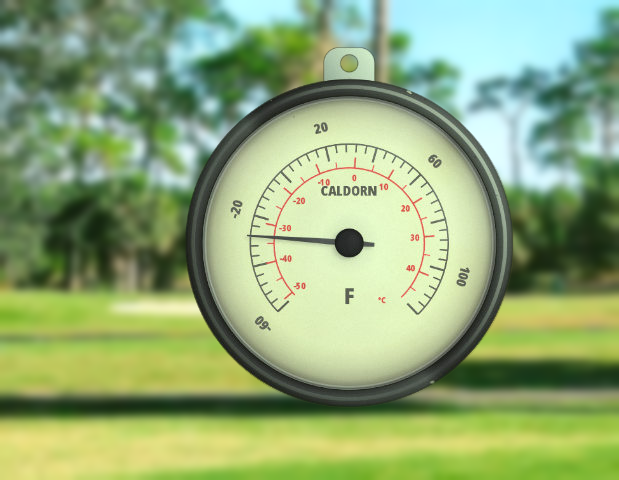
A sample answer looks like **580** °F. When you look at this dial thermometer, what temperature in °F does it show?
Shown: **-28** °F
